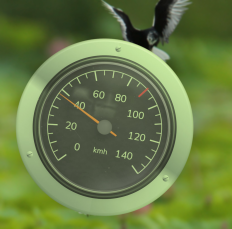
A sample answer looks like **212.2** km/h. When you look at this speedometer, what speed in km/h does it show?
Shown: **37.5** km/h
